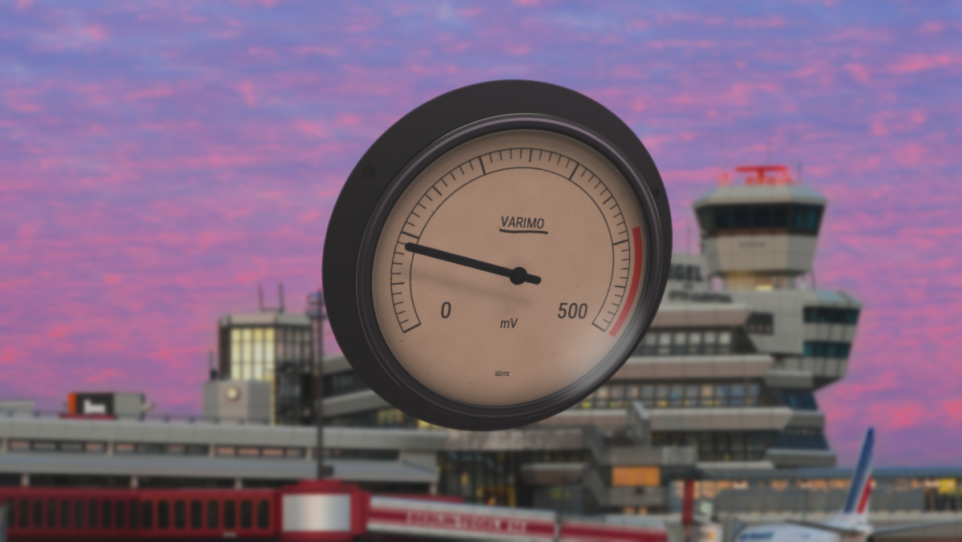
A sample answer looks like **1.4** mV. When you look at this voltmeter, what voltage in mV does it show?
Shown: **90** mV
